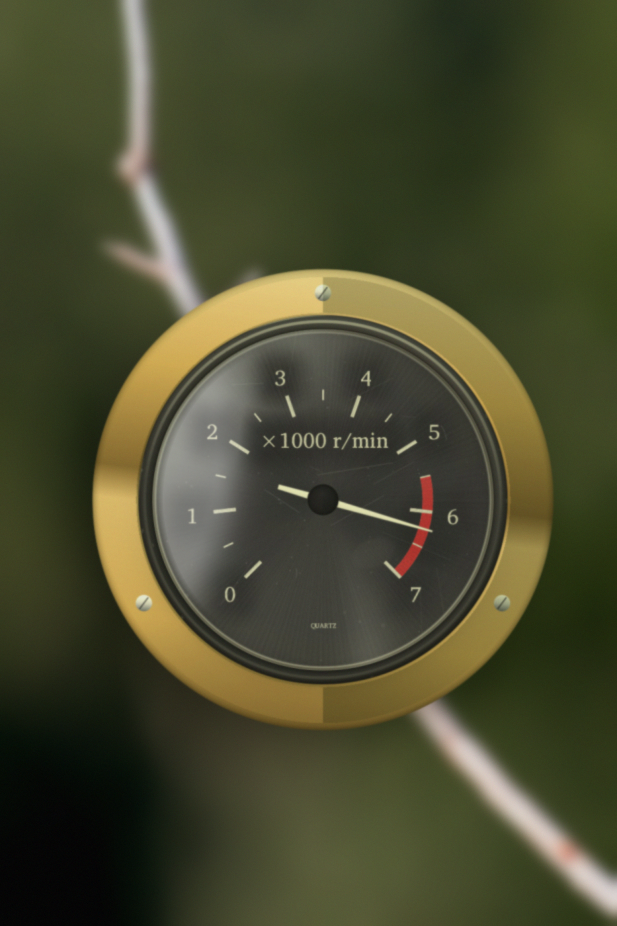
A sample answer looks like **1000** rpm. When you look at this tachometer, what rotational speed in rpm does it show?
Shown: **6250** rpm
